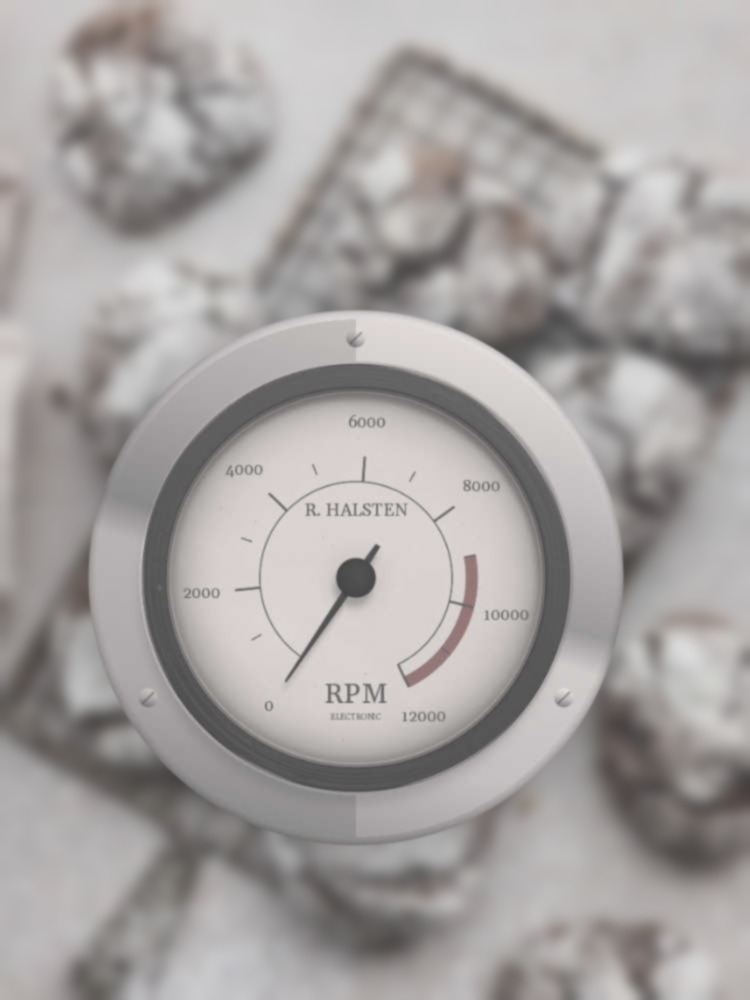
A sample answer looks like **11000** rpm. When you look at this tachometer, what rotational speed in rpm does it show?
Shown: **0** rpm
